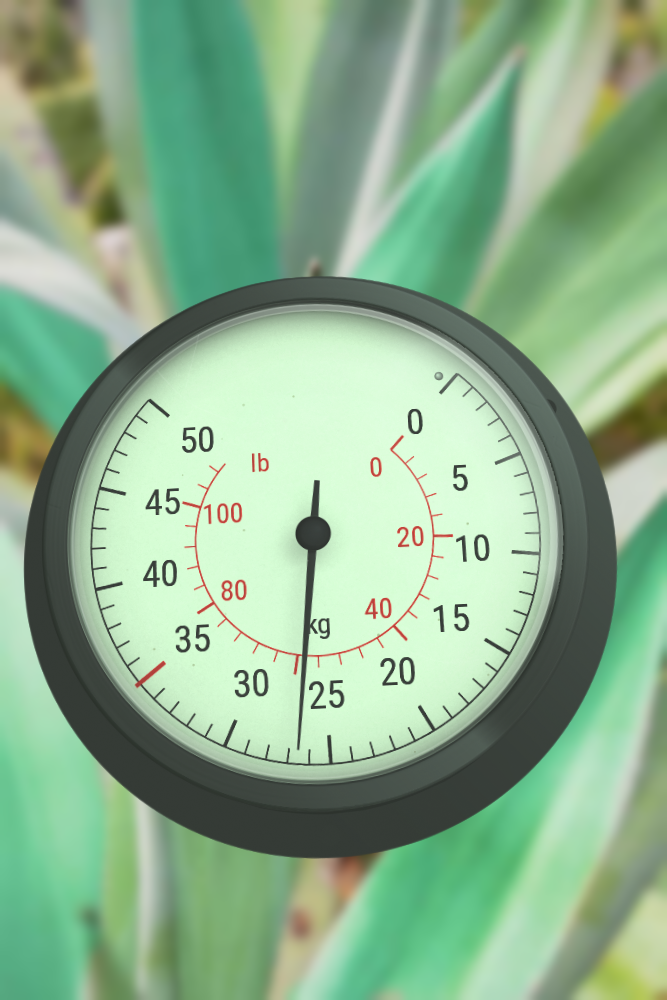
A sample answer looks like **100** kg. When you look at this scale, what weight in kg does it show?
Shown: **26.5** kg
